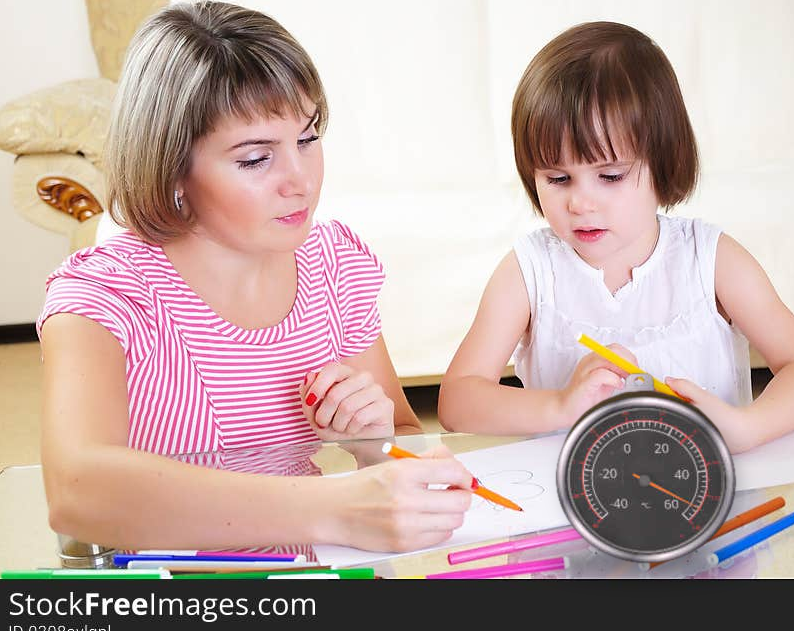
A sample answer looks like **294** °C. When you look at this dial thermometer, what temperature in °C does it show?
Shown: **54** °C
